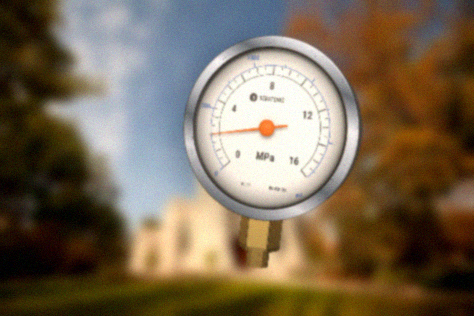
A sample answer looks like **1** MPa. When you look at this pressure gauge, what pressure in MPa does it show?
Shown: **2** MPa
